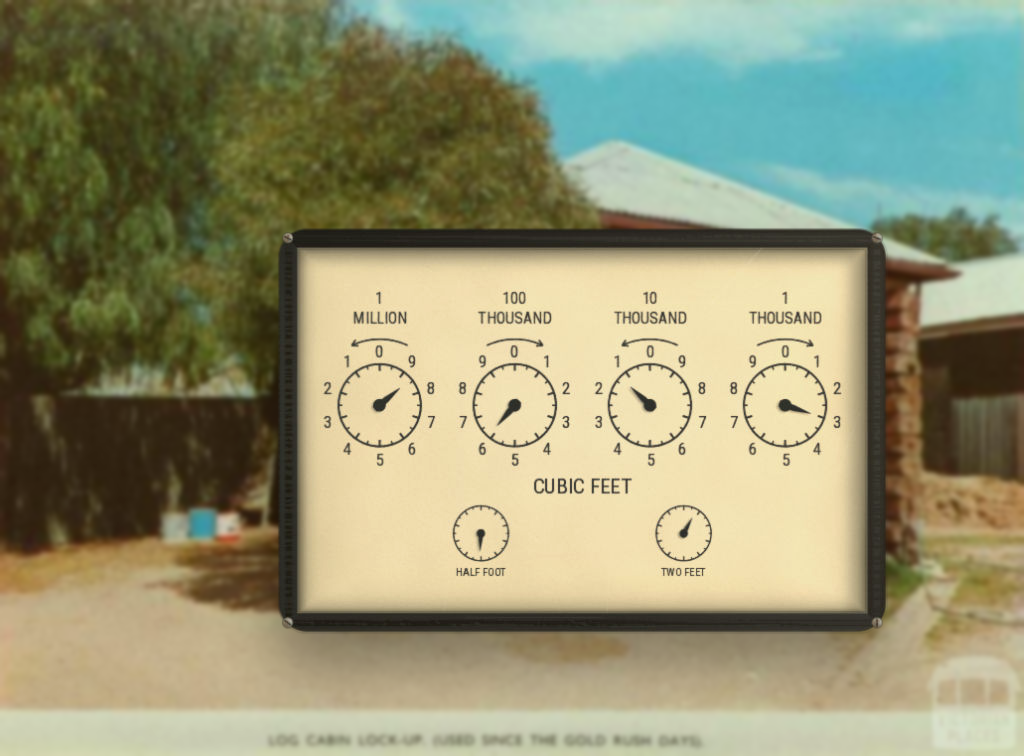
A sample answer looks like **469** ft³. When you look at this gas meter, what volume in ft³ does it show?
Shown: **861300** ft³
